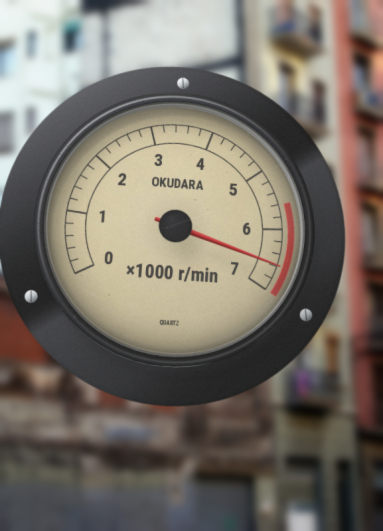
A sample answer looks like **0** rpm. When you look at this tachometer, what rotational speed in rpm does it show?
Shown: **6600** rpm
